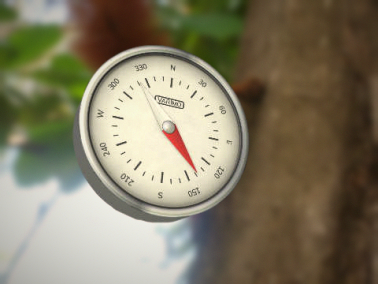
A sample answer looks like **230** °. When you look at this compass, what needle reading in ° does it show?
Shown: **140** °
